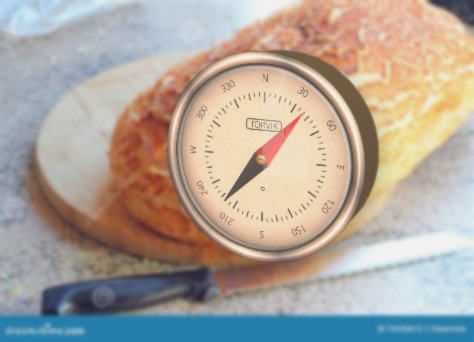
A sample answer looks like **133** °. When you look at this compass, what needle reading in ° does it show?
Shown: **40** °
